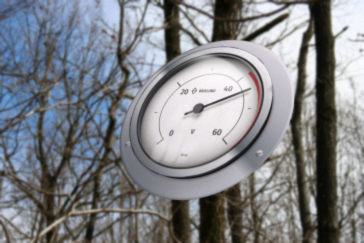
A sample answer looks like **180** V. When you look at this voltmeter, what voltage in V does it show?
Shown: **45** V
